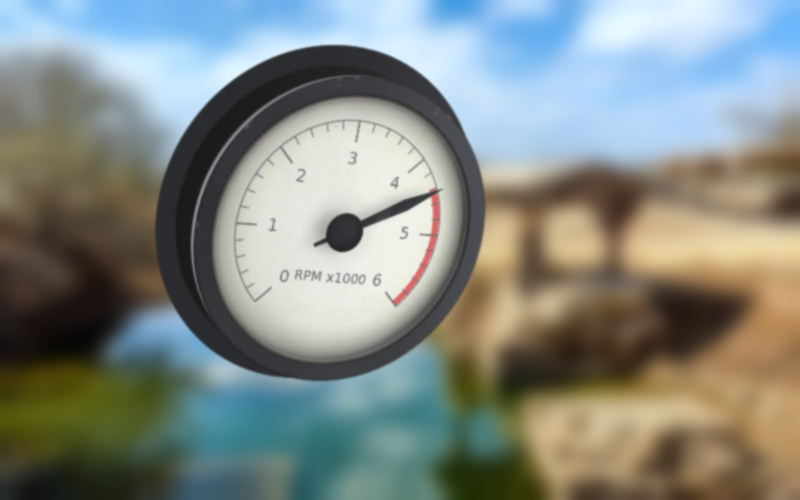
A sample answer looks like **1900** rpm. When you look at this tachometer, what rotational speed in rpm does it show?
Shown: **4400** rpm
